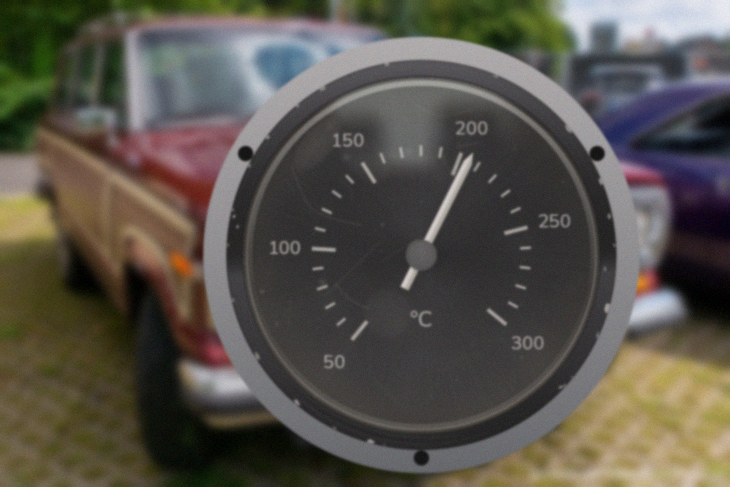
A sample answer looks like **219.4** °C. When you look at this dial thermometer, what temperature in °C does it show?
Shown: **205** °C
